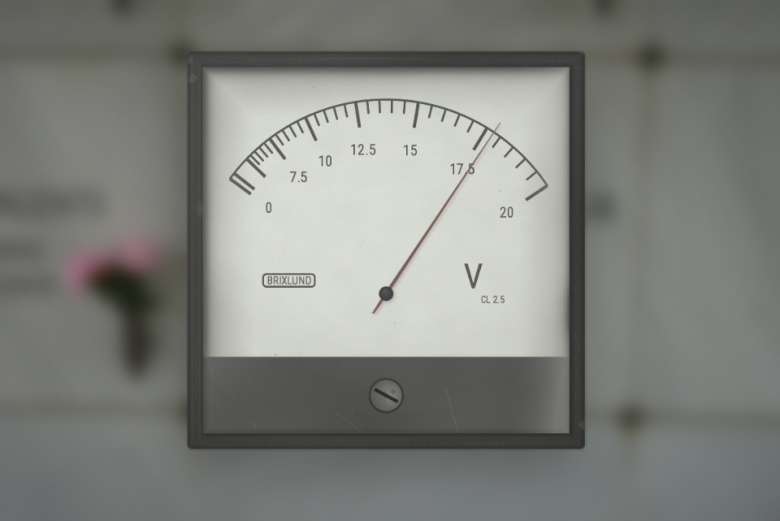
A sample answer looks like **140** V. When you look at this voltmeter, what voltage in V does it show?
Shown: **17.75** V
